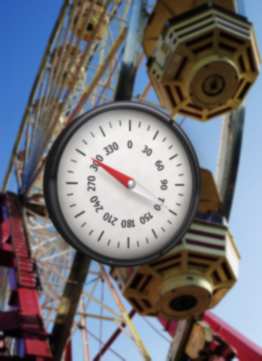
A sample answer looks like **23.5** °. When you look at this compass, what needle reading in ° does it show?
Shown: **300** °
